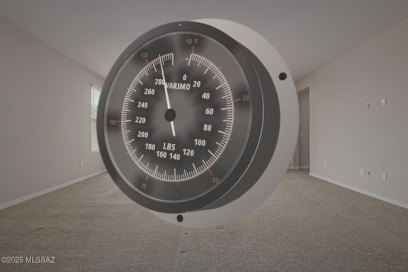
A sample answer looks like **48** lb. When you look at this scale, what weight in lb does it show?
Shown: **290** lb
